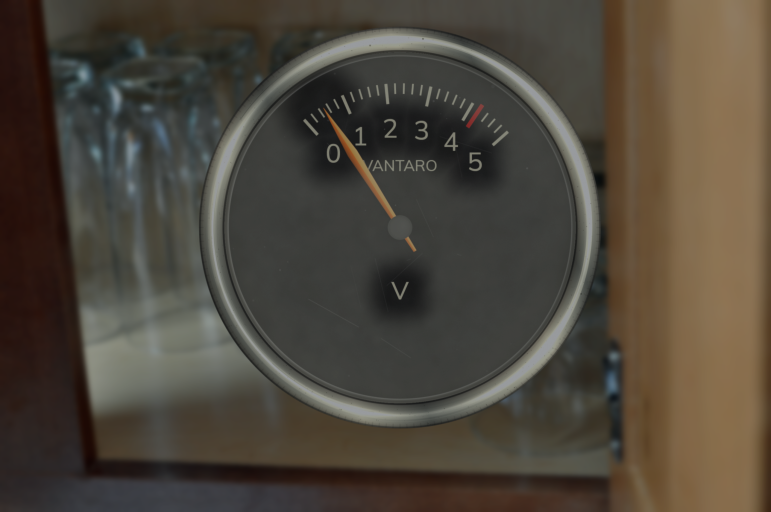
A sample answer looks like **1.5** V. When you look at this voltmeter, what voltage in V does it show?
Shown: **0.5** V
